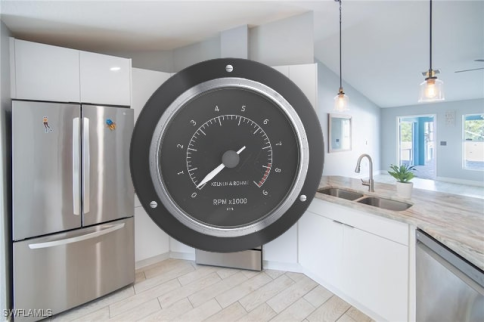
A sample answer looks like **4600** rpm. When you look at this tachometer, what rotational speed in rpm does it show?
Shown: **200** rpm
